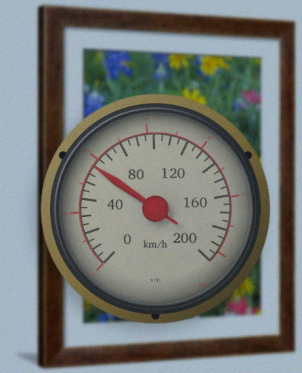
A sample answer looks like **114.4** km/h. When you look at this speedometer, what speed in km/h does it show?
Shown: **60** km/h
